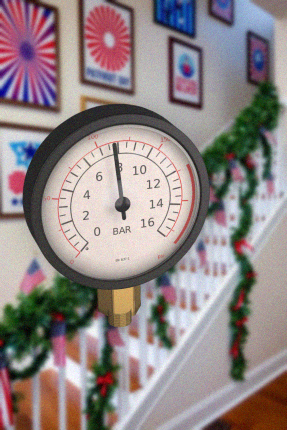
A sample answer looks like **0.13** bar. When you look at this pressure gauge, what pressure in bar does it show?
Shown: **7.75** bar
